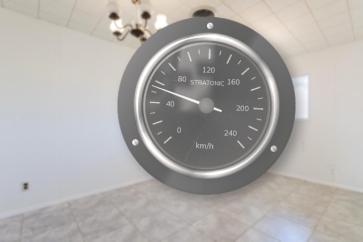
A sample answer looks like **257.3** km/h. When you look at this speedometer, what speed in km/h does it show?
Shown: **55** km/h
